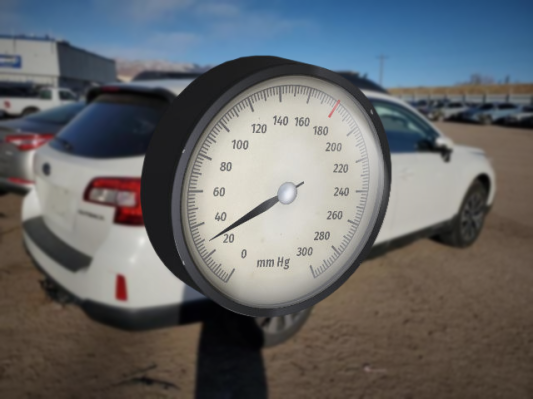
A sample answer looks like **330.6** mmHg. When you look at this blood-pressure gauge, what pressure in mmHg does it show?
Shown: **30** mmHg
